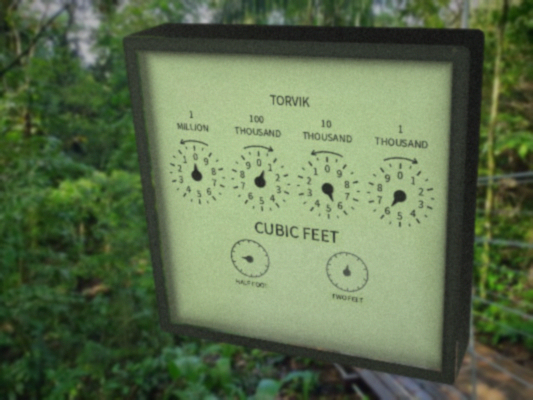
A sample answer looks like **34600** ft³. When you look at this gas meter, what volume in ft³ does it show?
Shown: **5600** ft³
